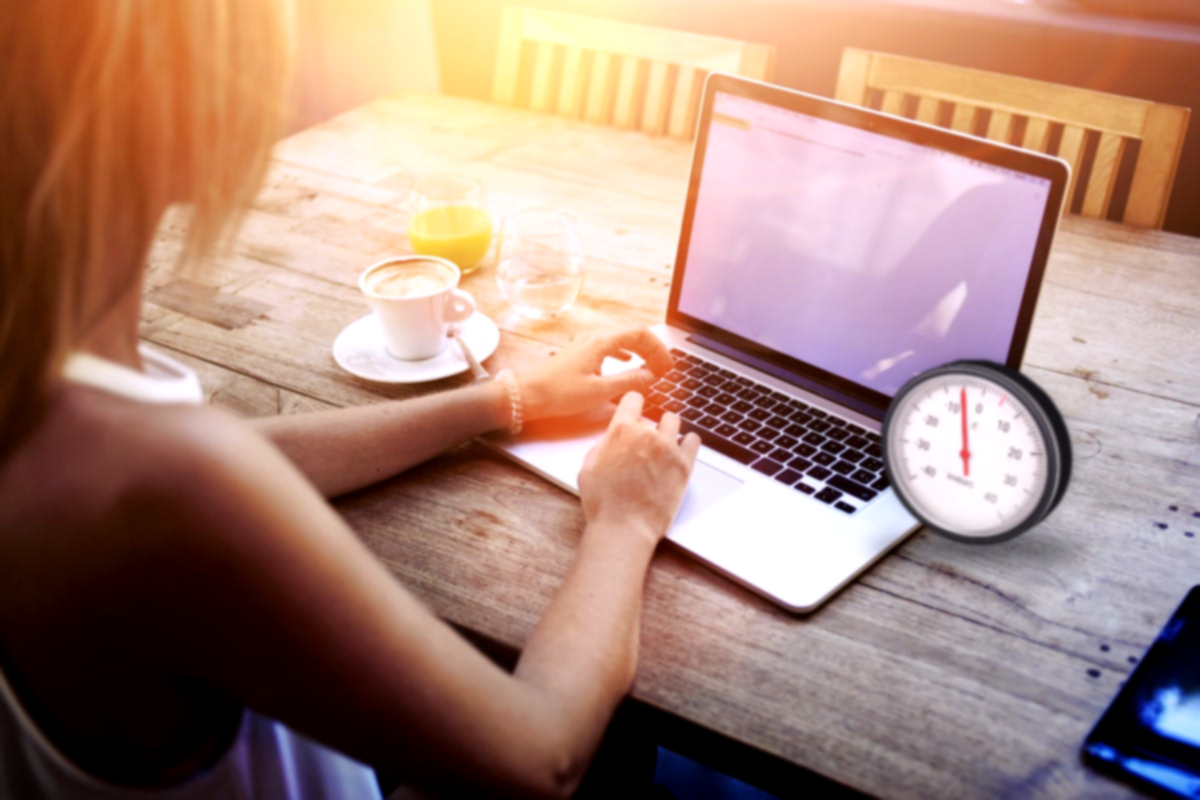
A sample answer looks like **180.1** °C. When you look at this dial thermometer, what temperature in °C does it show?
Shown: **-5** °C
